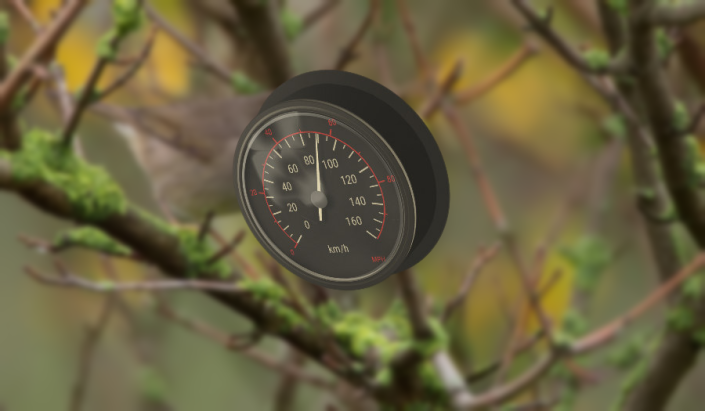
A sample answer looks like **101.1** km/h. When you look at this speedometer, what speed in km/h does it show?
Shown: **90** km/h
